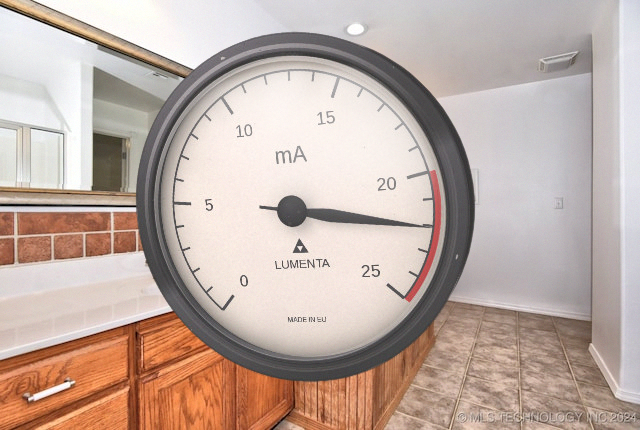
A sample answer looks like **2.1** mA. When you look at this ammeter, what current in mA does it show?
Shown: **22** mA
